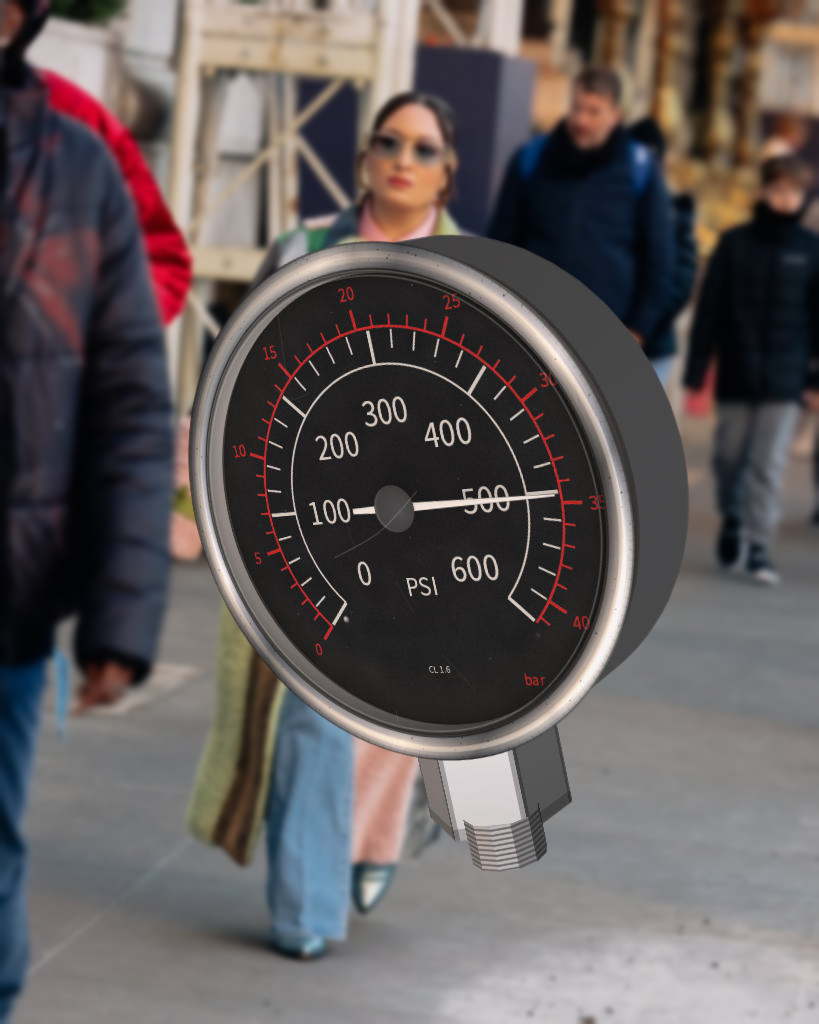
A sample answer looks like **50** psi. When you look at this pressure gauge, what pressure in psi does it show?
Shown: **500** psi
